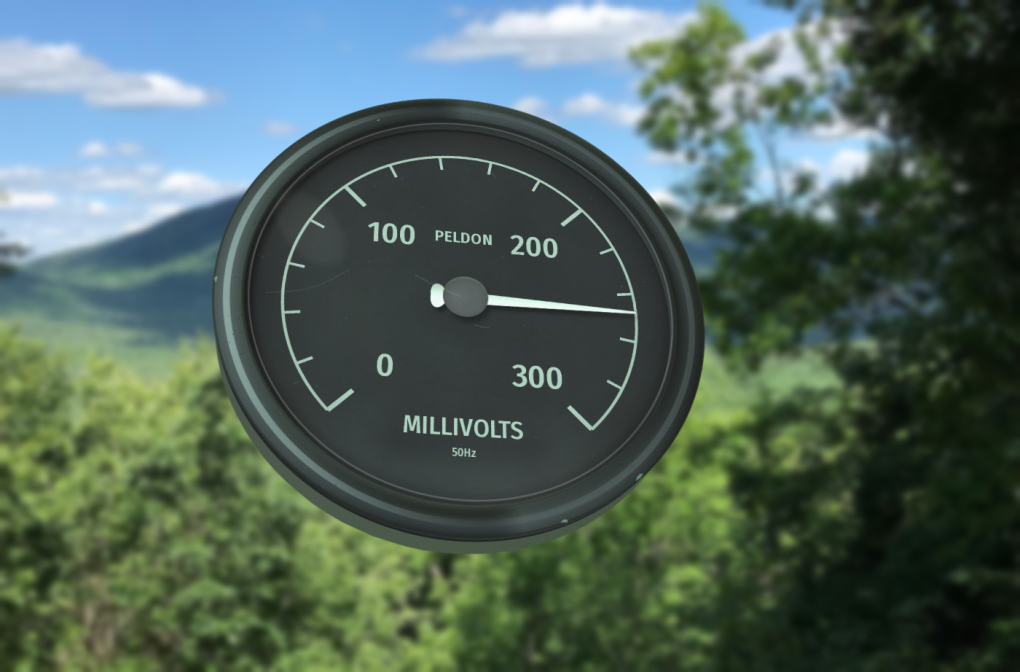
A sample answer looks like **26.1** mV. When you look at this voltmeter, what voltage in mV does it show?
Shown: **250** mV
